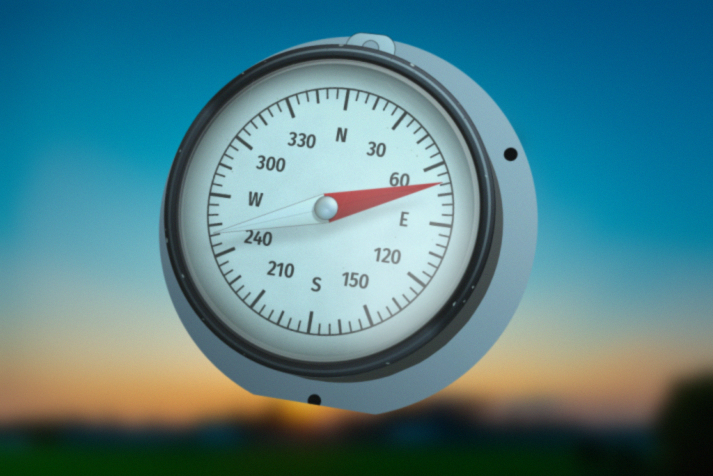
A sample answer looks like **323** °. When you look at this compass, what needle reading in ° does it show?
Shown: **70** °
